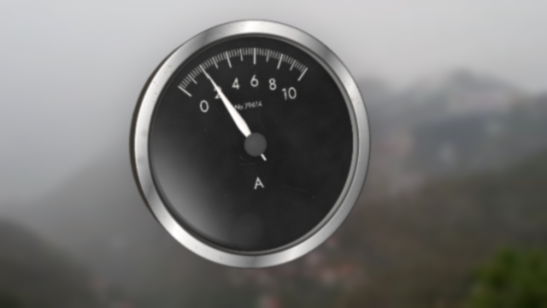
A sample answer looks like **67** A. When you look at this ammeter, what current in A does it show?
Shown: **2** A
